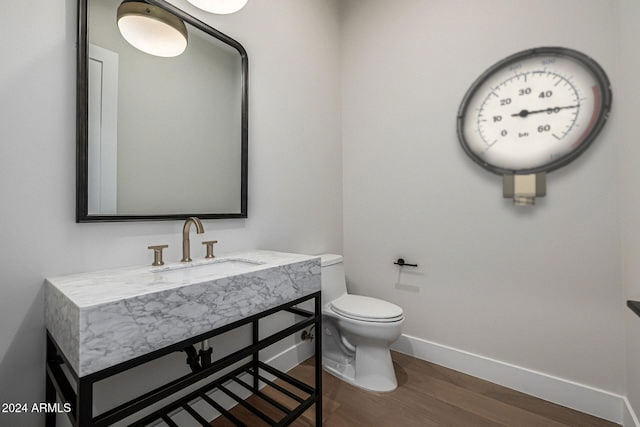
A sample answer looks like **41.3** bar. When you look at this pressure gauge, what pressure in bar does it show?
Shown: **50** bar
